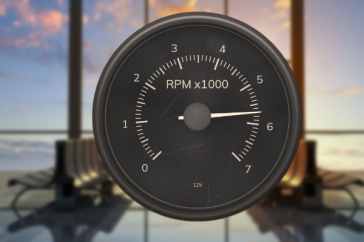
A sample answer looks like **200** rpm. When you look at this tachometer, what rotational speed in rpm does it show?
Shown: **5700** rpm
